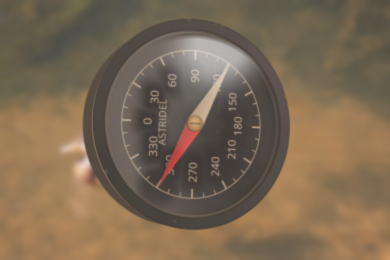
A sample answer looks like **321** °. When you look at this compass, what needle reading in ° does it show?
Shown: **300** °
